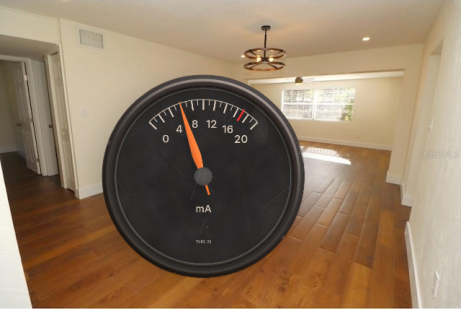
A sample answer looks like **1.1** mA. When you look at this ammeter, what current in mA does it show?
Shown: **6** mA
